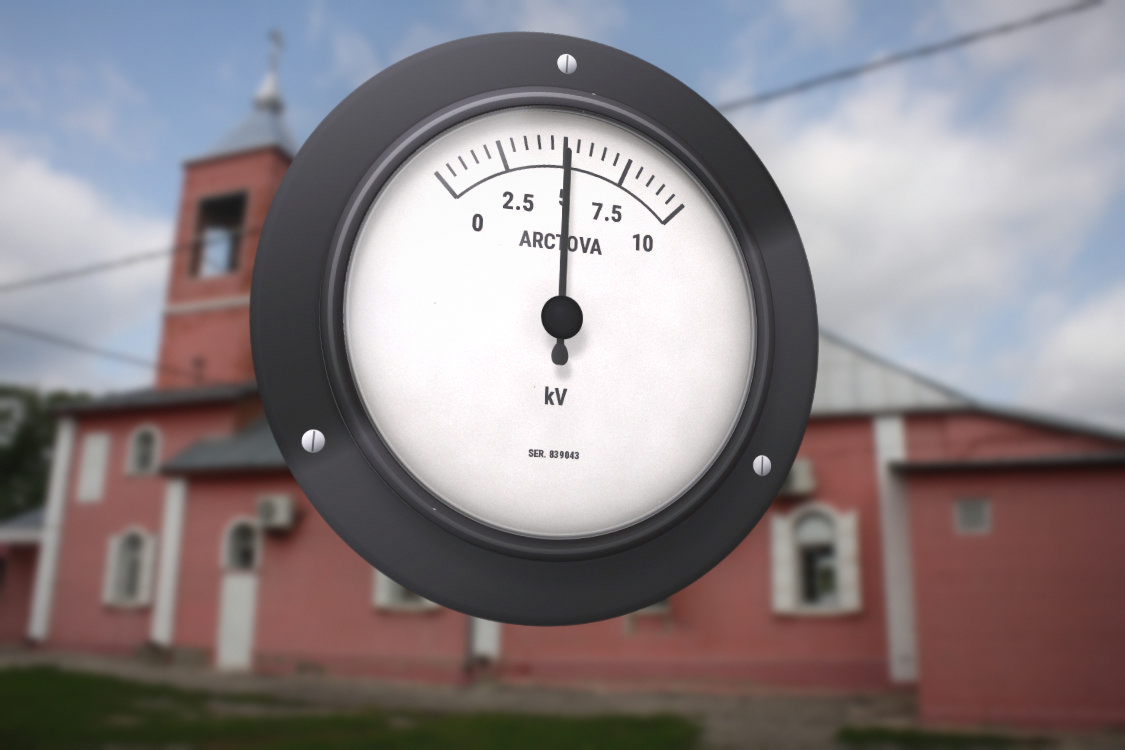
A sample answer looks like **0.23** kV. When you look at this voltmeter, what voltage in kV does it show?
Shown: **5** kV
